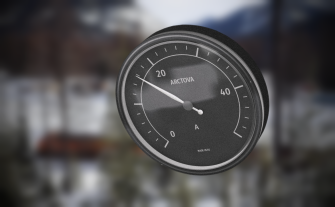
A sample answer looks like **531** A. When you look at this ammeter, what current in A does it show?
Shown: **16** A
